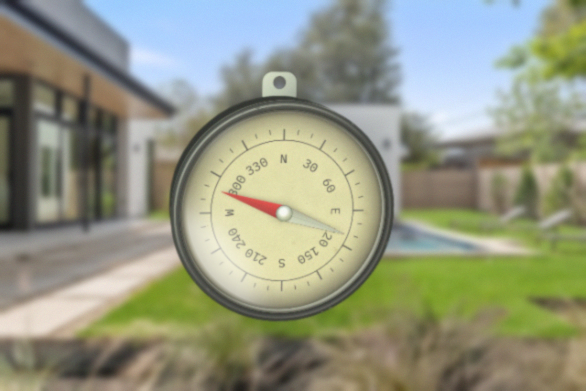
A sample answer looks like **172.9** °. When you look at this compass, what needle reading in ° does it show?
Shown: **290** °
